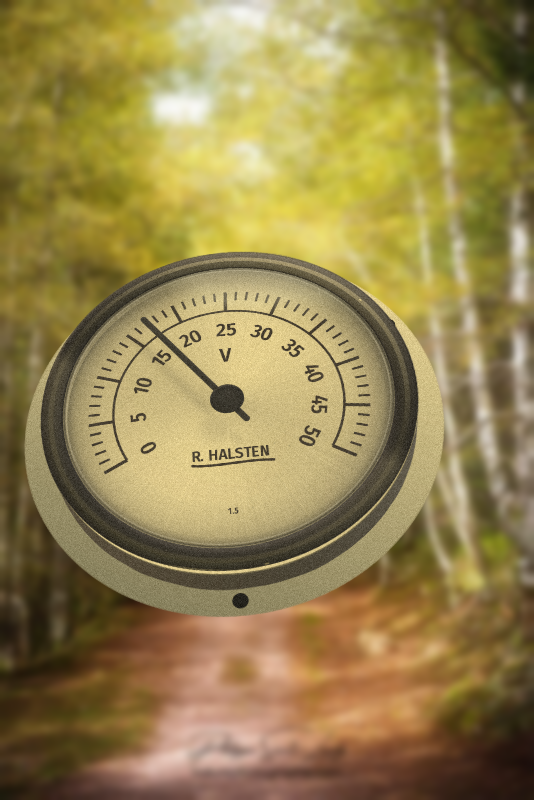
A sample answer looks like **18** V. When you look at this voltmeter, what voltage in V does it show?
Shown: **17** V
